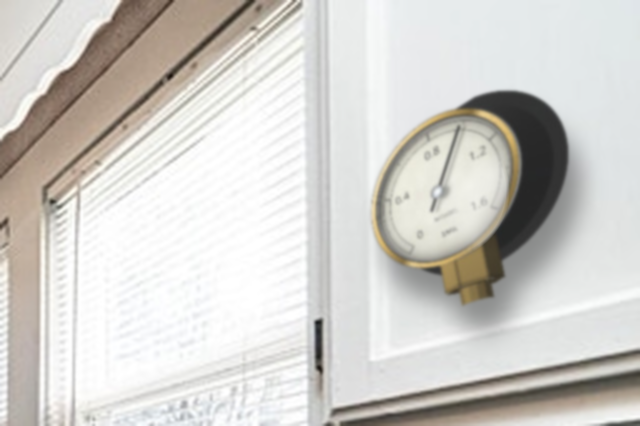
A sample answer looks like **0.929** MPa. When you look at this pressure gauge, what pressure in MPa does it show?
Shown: **1** MPa
